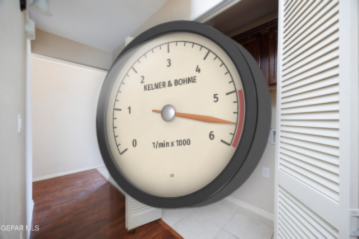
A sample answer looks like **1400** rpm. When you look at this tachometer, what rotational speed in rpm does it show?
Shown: **5600** rpm
